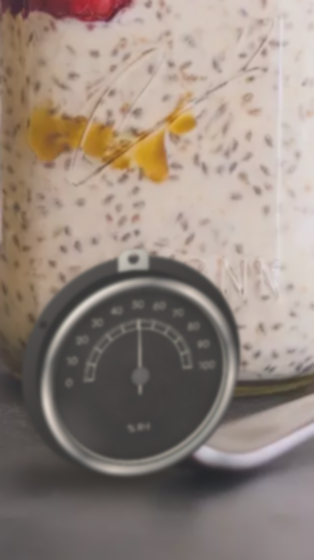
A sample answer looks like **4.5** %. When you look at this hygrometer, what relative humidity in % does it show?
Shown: **50** %
